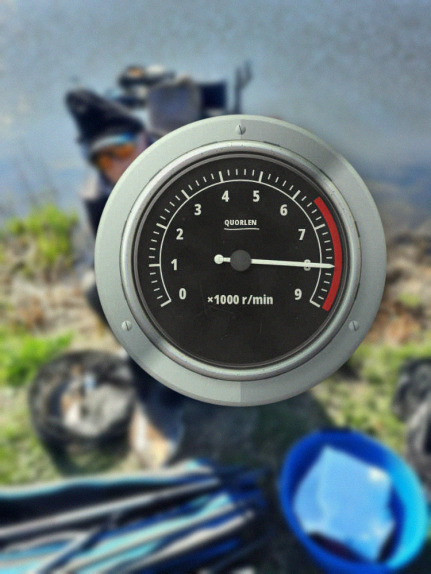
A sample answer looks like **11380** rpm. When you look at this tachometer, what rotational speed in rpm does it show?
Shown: **8000** rpm
